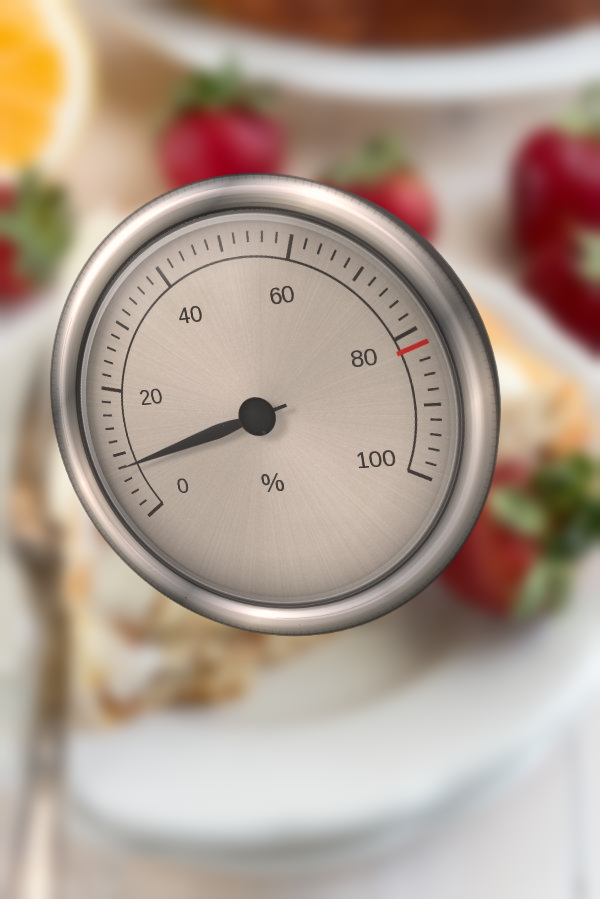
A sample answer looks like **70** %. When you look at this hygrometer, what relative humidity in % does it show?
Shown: **8** %
